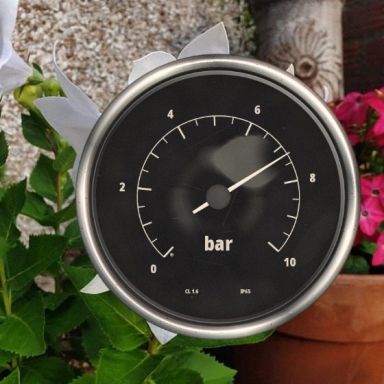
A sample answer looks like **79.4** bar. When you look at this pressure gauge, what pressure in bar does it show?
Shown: **7.25** bar
